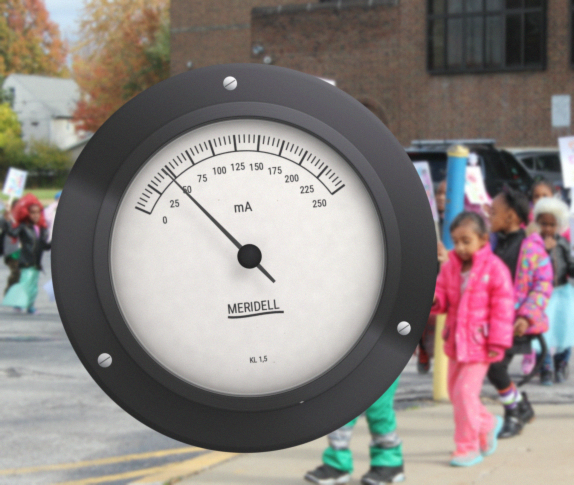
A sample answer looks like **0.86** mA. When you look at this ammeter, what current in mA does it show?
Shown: **45** mA
